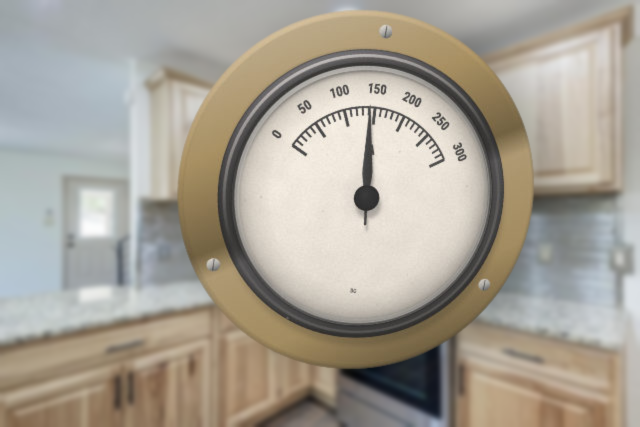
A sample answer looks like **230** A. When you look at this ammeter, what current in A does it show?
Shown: **140** A
